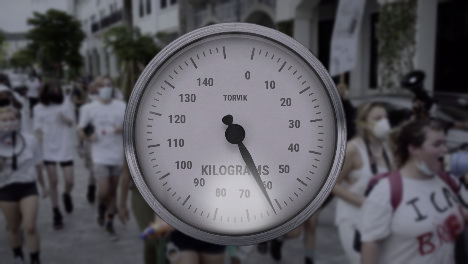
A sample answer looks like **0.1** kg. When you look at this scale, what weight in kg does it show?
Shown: **62** kg
